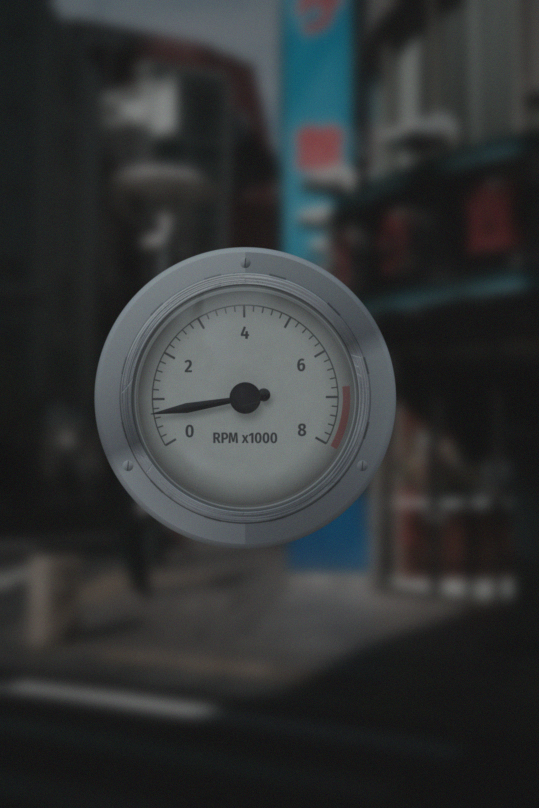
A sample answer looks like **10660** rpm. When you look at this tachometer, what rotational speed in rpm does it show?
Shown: **700** rpm
